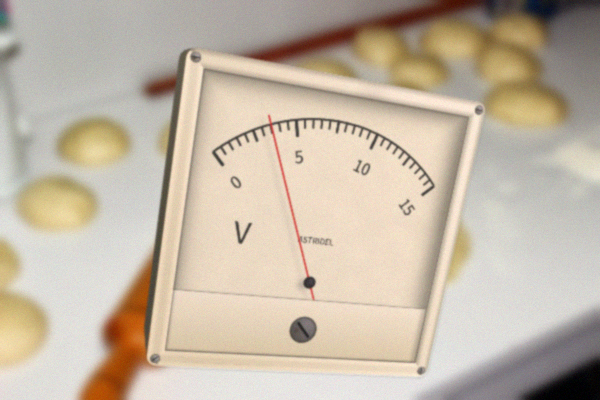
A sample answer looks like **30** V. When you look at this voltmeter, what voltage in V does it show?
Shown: **3.5** V
